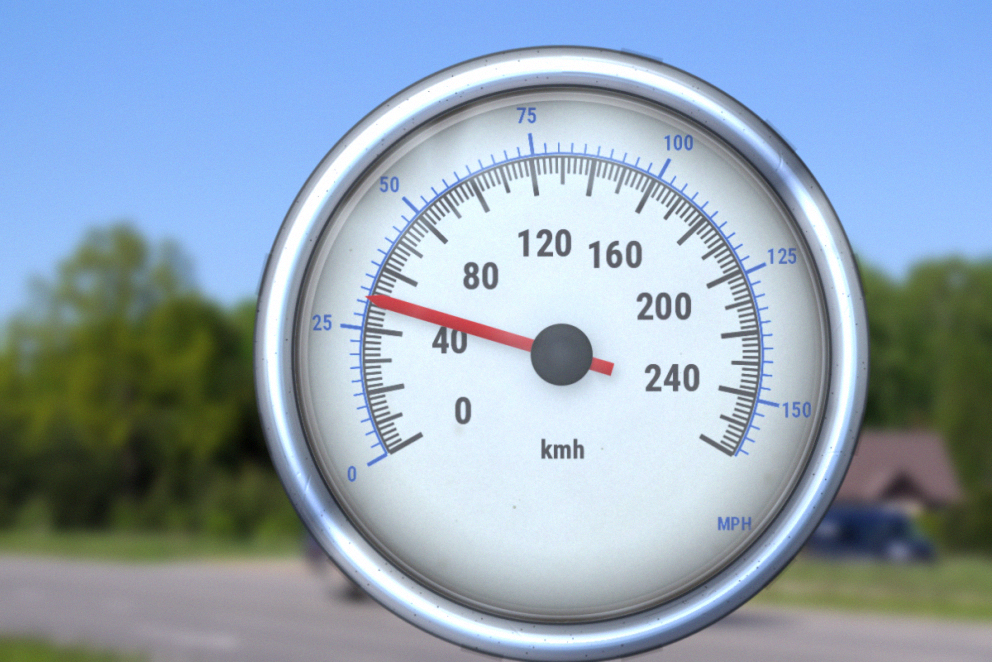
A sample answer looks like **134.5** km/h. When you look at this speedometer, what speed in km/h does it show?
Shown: **50** km/h
